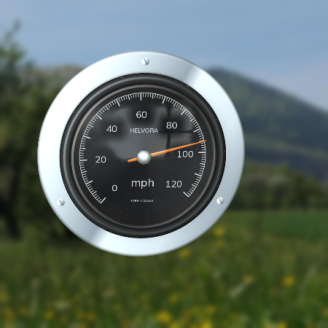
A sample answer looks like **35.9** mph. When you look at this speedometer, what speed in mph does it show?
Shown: **95** mph
